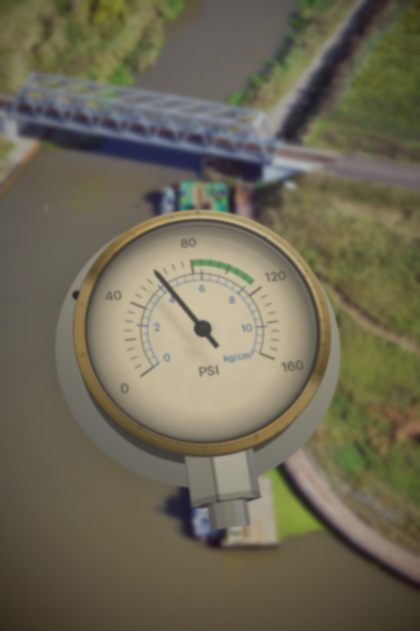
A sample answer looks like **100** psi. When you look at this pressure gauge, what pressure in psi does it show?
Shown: **60** psi
